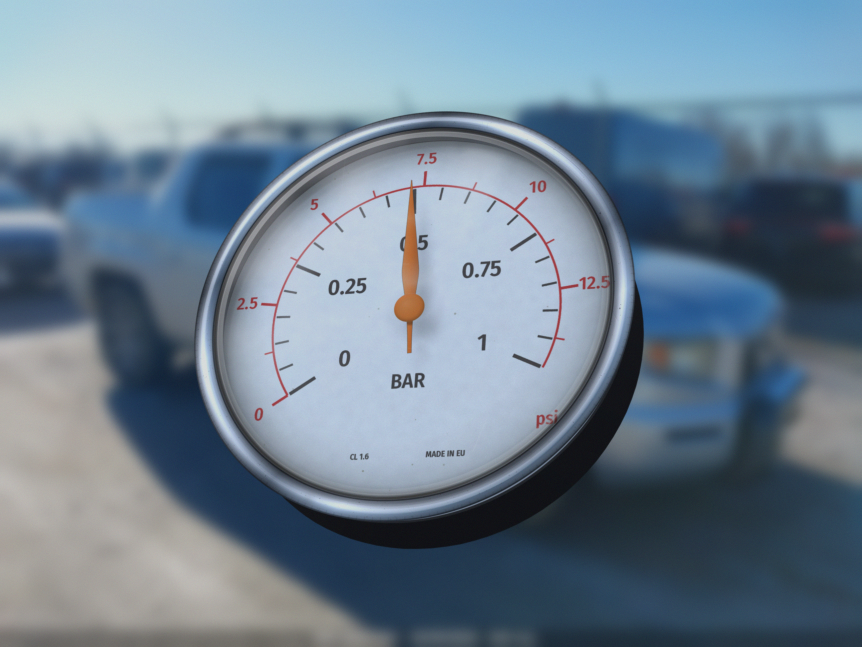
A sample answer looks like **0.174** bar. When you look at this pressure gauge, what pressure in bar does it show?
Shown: **0.5** bar
